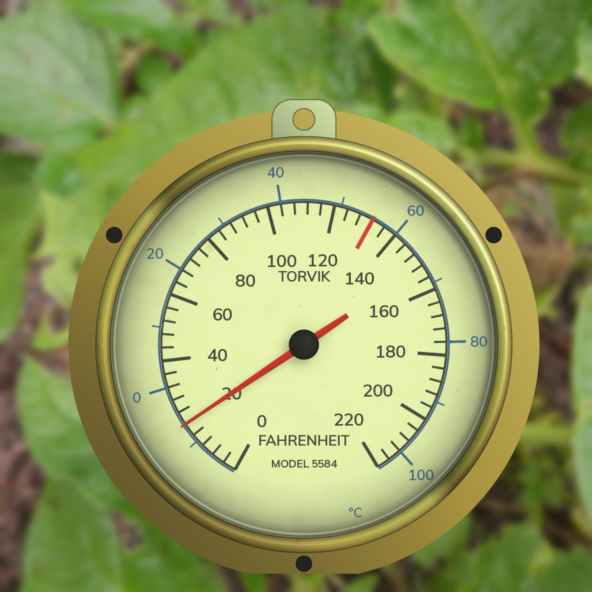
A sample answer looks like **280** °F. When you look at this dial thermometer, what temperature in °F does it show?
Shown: **20** °F
